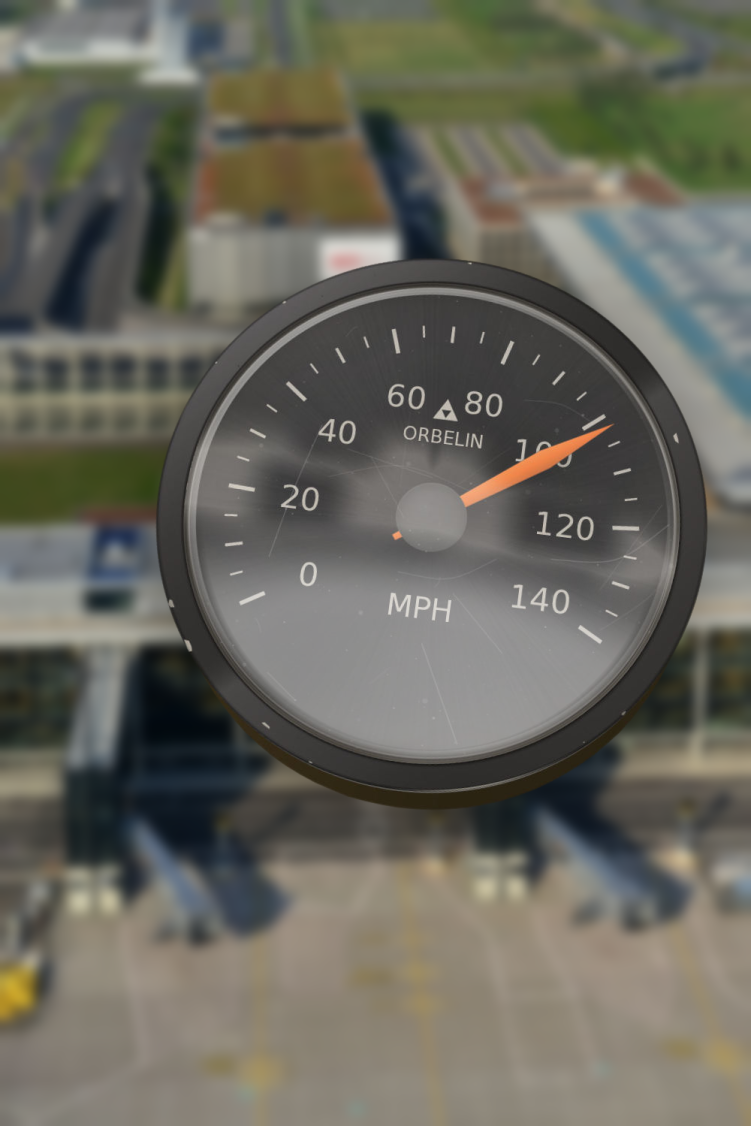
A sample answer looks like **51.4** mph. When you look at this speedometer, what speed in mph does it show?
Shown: **102.5** mph
